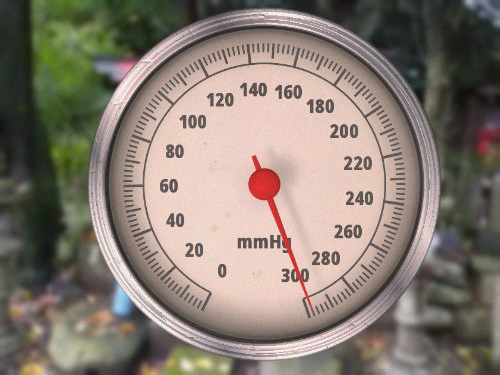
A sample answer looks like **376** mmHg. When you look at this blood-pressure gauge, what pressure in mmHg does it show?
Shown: **298** mmHg
